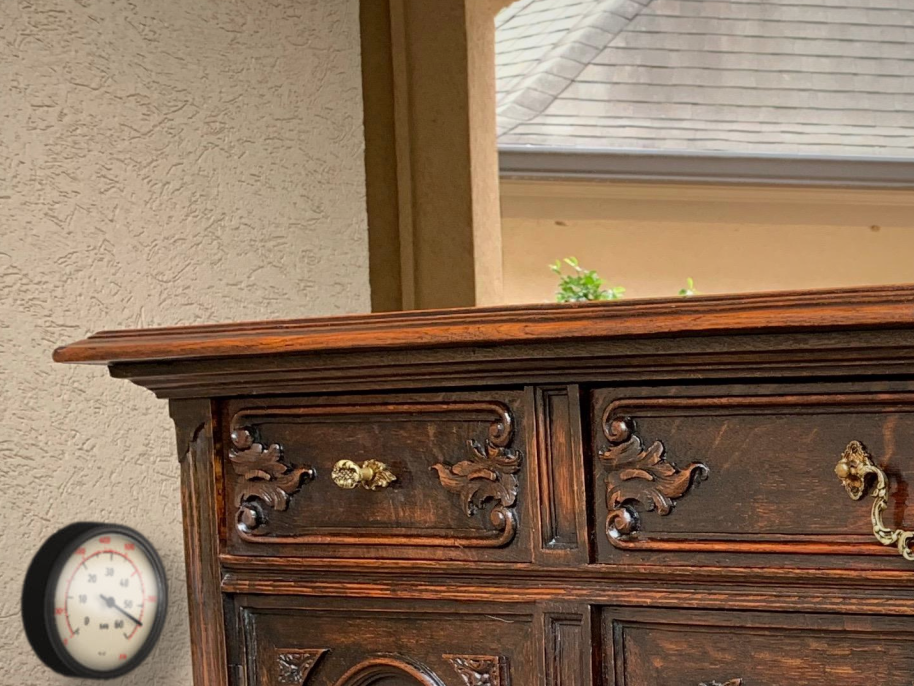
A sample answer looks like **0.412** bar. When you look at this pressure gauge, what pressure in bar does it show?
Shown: **55** bar
